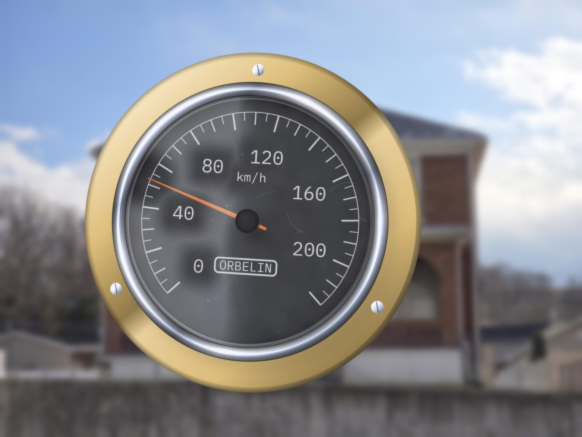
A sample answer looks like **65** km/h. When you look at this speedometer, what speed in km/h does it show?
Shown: **52.5** km/h
